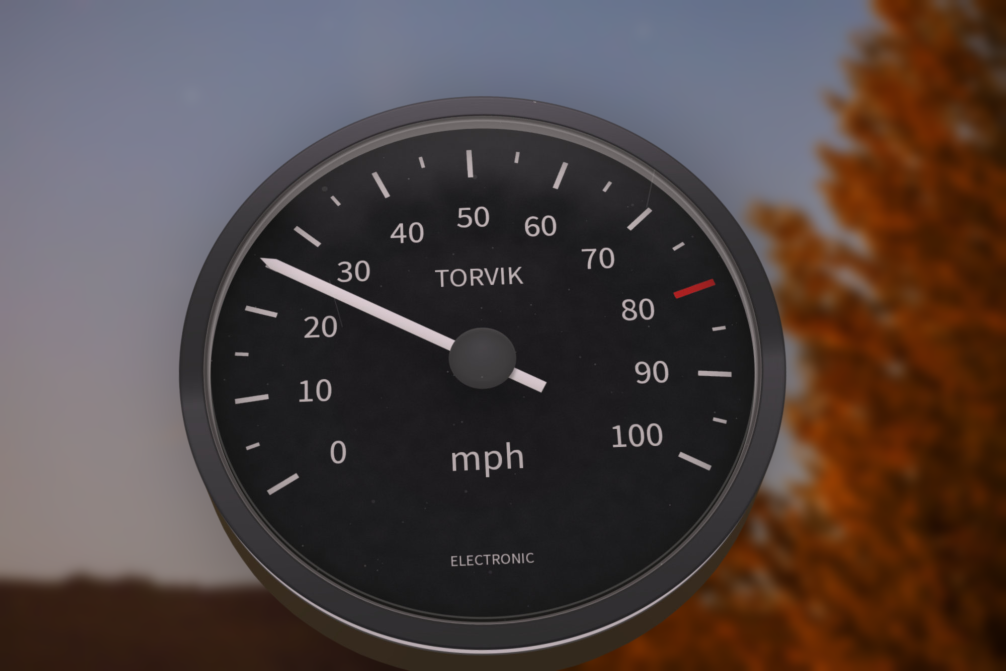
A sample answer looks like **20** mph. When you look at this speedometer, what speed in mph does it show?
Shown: **25** mph
